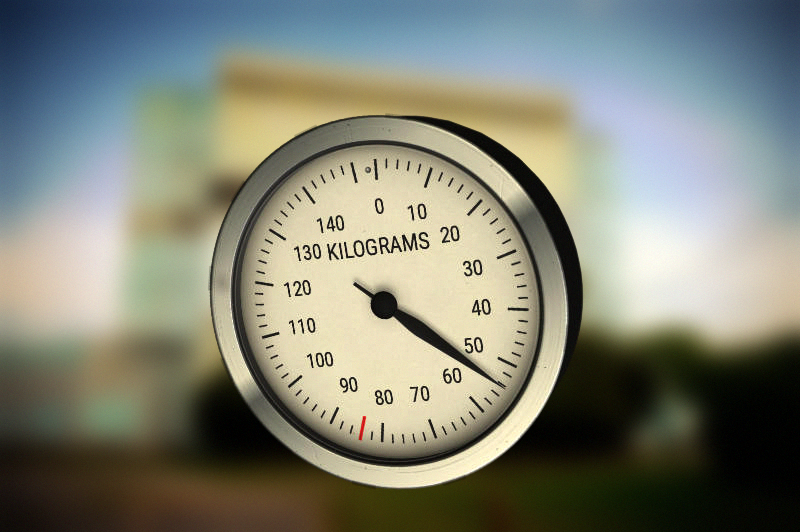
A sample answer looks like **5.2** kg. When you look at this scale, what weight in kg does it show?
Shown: **54** kg
